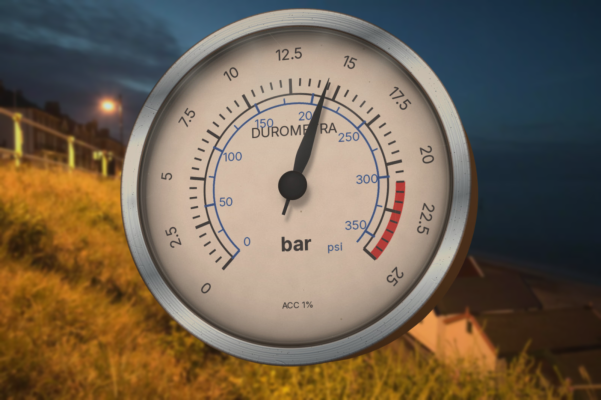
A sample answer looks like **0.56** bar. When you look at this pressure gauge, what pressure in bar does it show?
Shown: **14.5** bar
